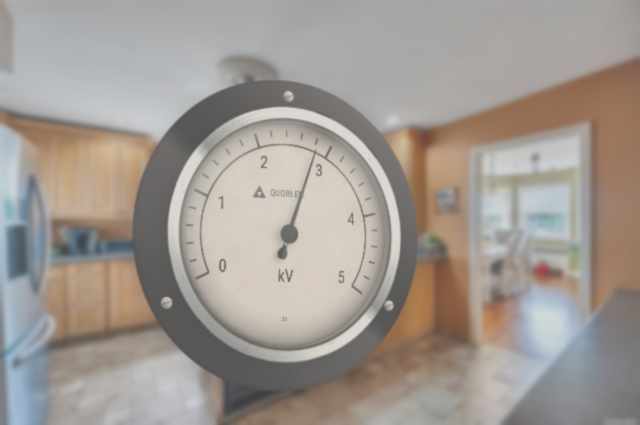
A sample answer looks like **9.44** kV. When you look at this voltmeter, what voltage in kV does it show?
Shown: **2.8** kV
